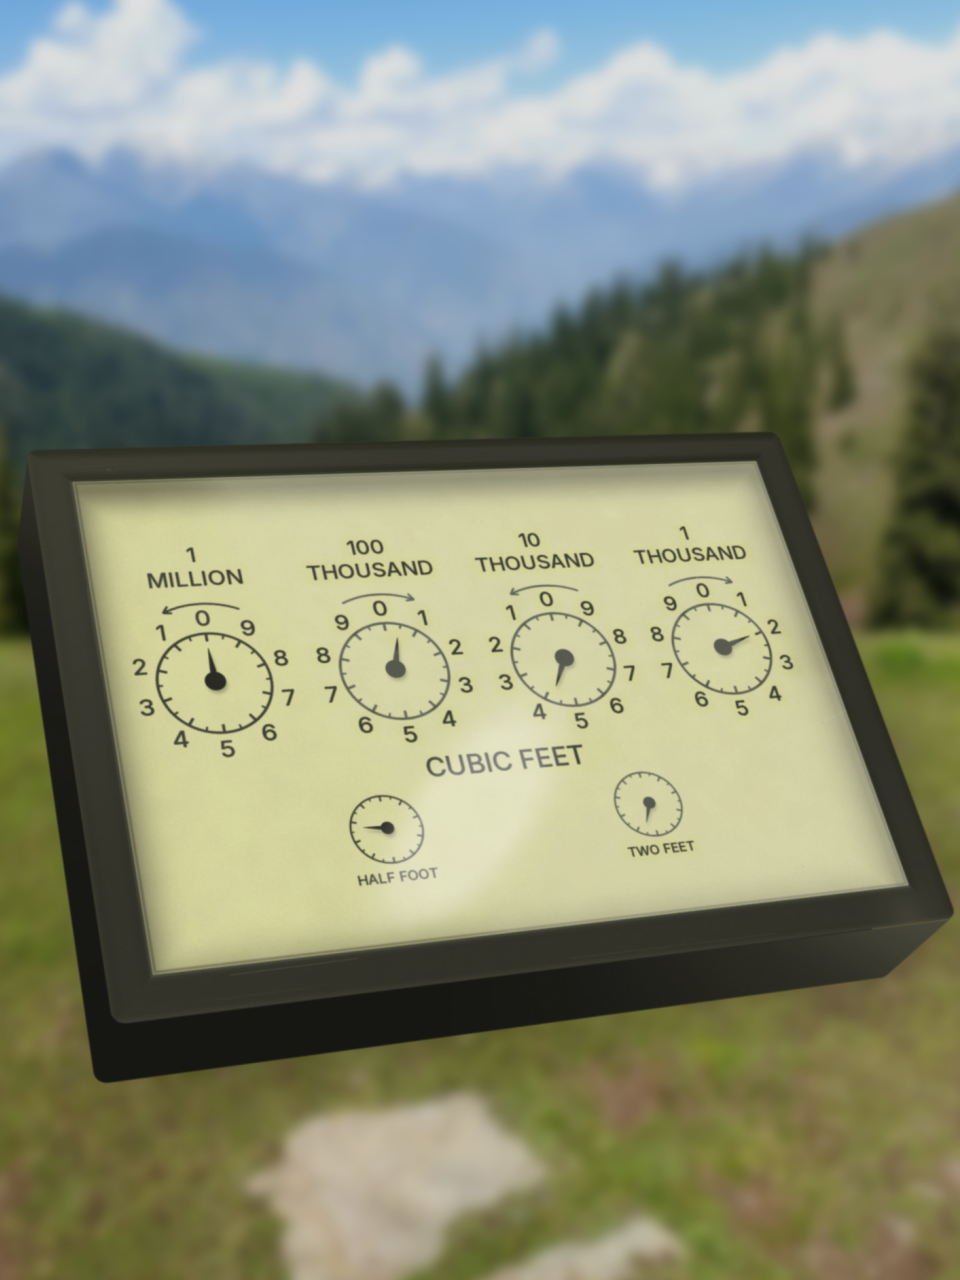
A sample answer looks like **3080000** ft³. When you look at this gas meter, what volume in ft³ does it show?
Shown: **4200** ft³
